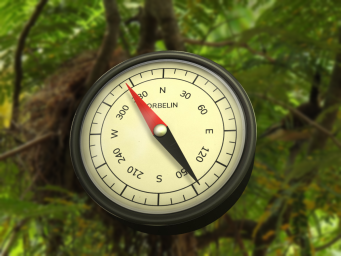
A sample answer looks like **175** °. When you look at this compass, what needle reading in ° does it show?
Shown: **325** °
